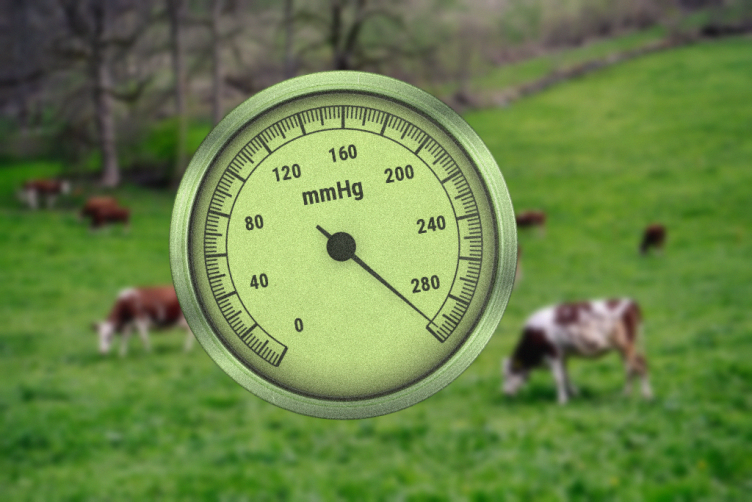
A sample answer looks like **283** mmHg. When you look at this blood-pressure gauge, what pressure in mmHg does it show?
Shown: **296** mmHg
